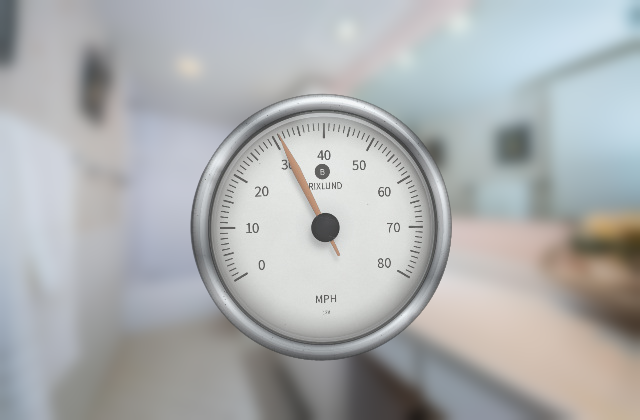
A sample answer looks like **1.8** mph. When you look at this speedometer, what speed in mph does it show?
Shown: **31** mph
